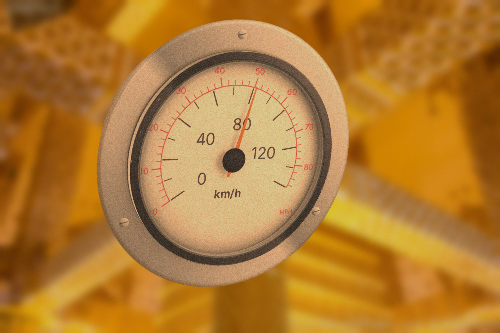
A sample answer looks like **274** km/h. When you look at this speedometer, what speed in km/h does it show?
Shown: **80** km/h
